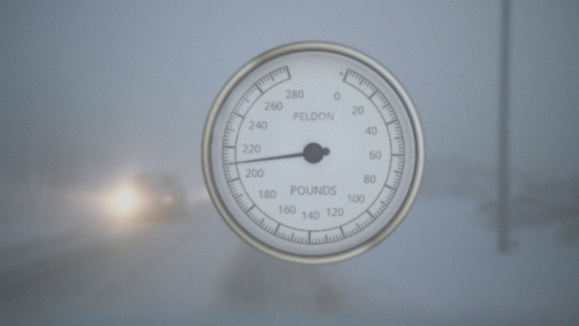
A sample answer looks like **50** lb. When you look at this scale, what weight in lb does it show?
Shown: **210** lb
